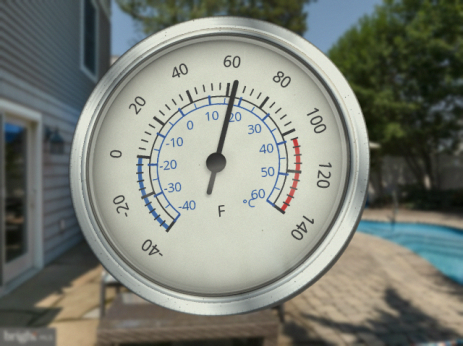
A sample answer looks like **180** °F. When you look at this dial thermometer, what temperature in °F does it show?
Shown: **64** °F
